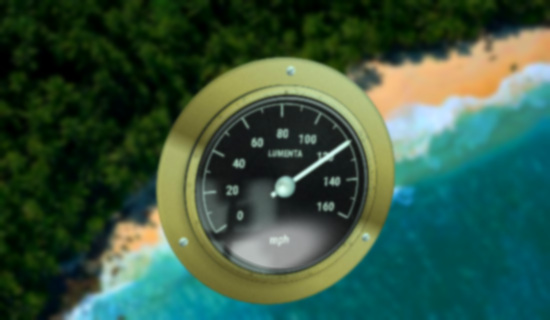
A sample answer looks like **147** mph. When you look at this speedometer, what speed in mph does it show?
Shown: **120** mph
